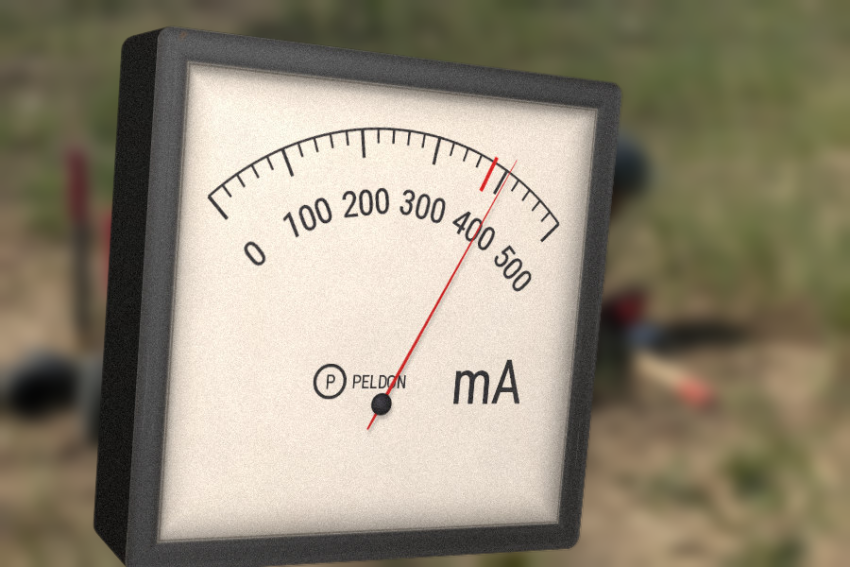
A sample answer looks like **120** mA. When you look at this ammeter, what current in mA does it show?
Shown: **400** mA
